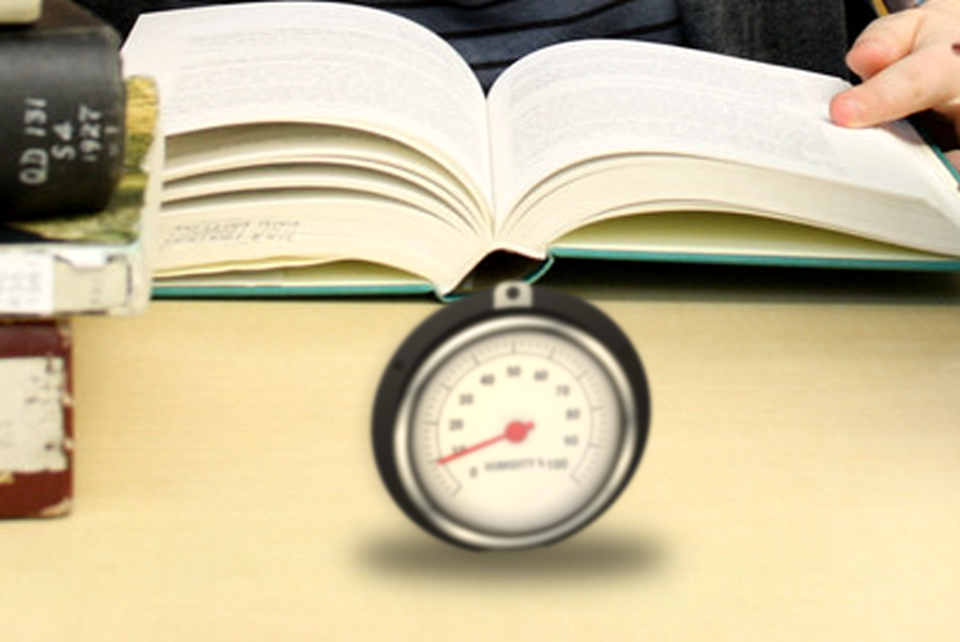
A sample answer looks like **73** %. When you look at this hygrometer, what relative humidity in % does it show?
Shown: **10** %
